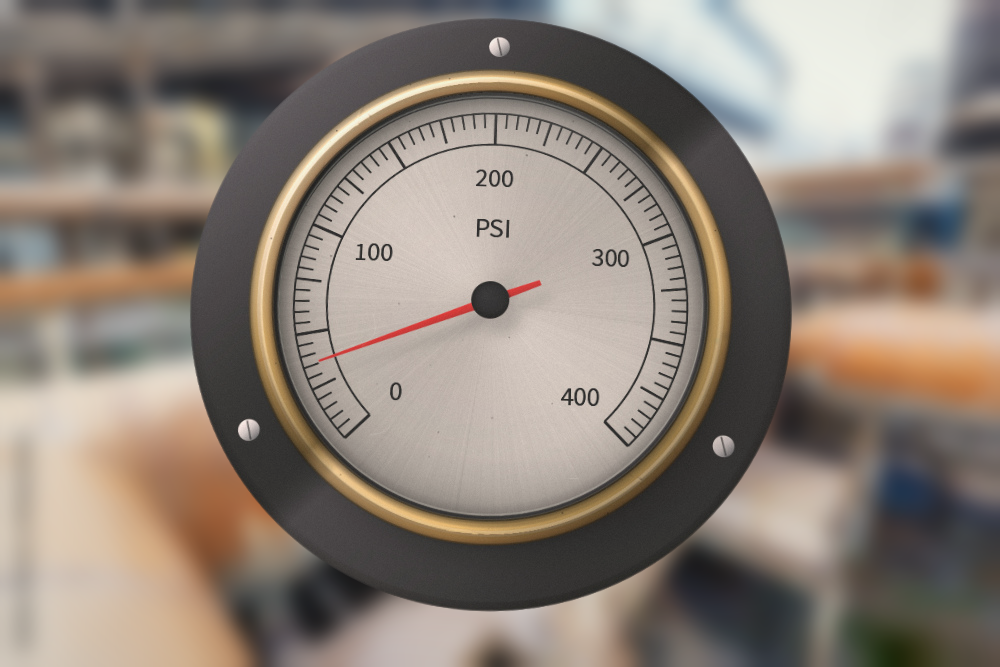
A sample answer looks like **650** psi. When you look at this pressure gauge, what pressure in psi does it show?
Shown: **35** psi
